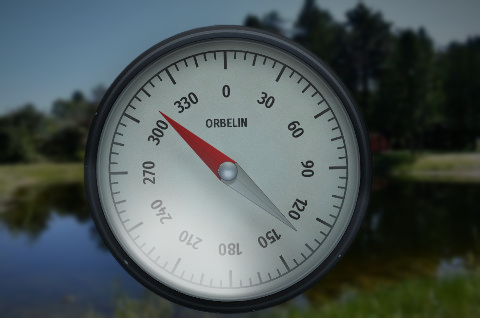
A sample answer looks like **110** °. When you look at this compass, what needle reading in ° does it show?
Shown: **312.5** °
